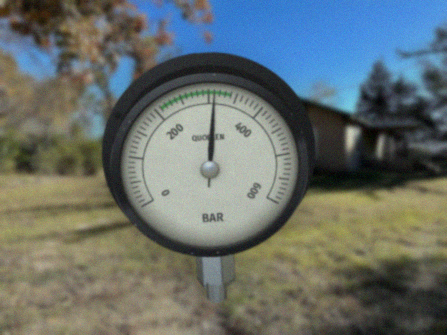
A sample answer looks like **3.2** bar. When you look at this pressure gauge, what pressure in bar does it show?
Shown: **310** bar
